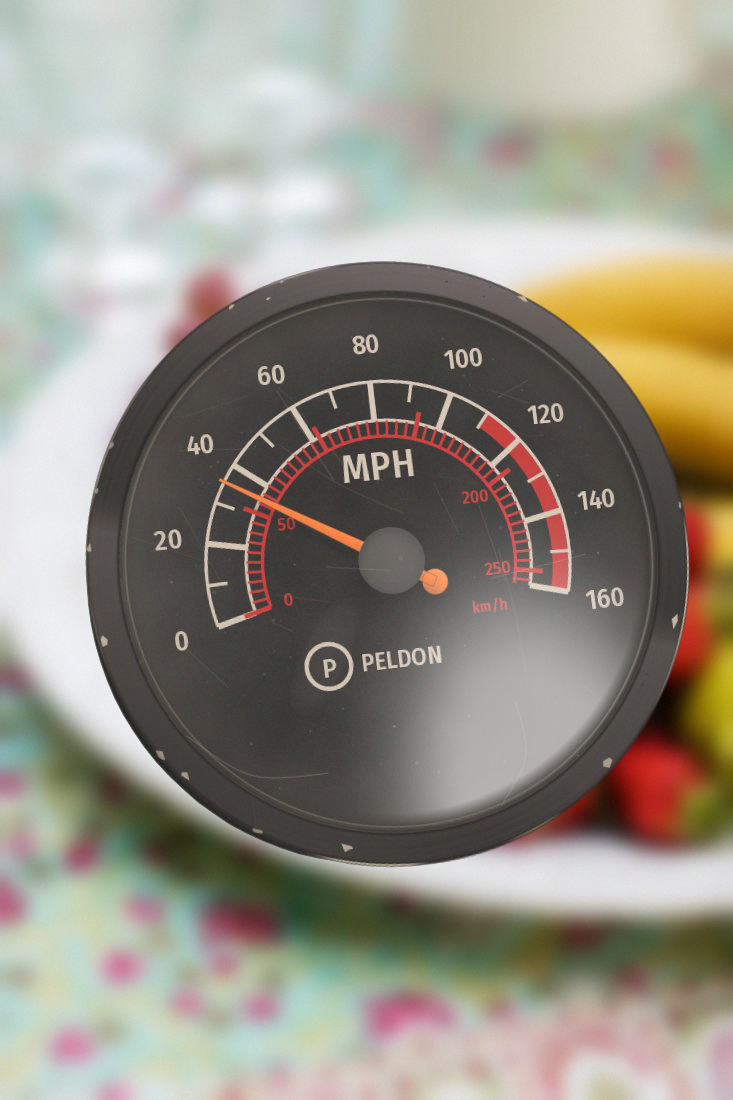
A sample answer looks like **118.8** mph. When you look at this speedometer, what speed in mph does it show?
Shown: **35** mph
